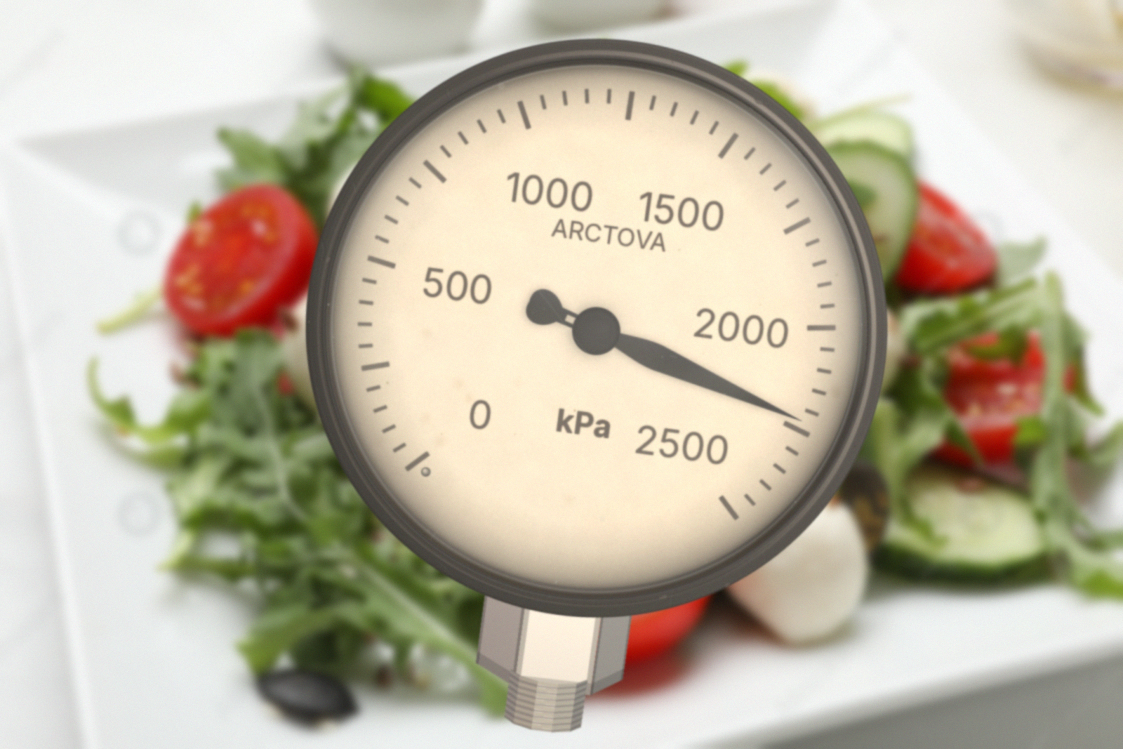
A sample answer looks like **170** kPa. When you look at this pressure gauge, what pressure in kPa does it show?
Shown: **2225** kPa
